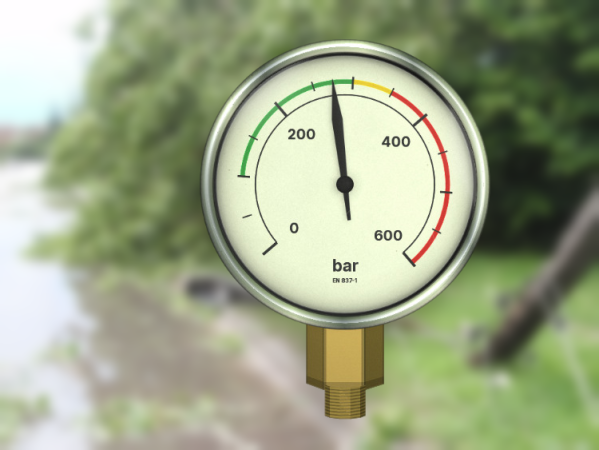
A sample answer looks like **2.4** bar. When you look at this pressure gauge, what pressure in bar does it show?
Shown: **275** bar
